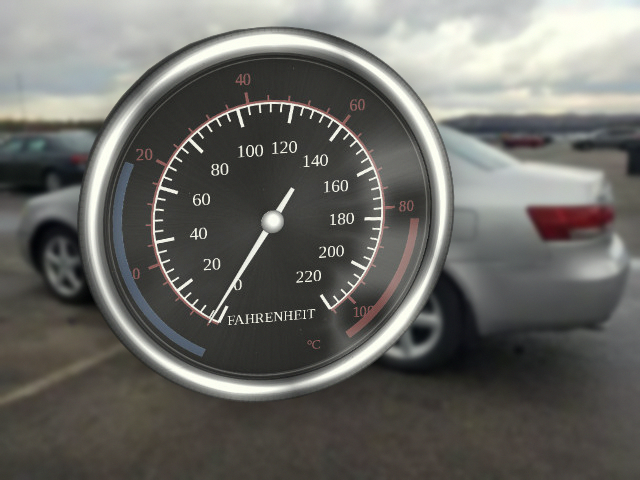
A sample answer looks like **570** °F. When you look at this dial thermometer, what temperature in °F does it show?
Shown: **4** °F
